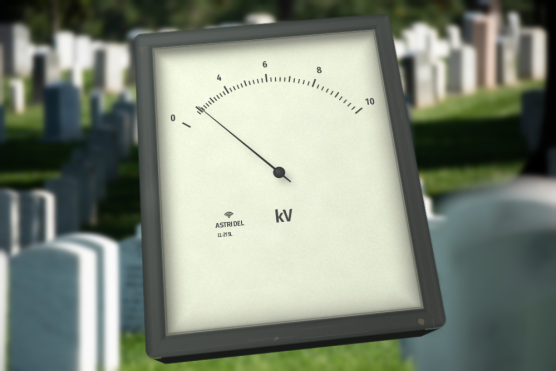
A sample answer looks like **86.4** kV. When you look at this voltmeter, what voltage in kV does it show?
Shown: **2** kV
